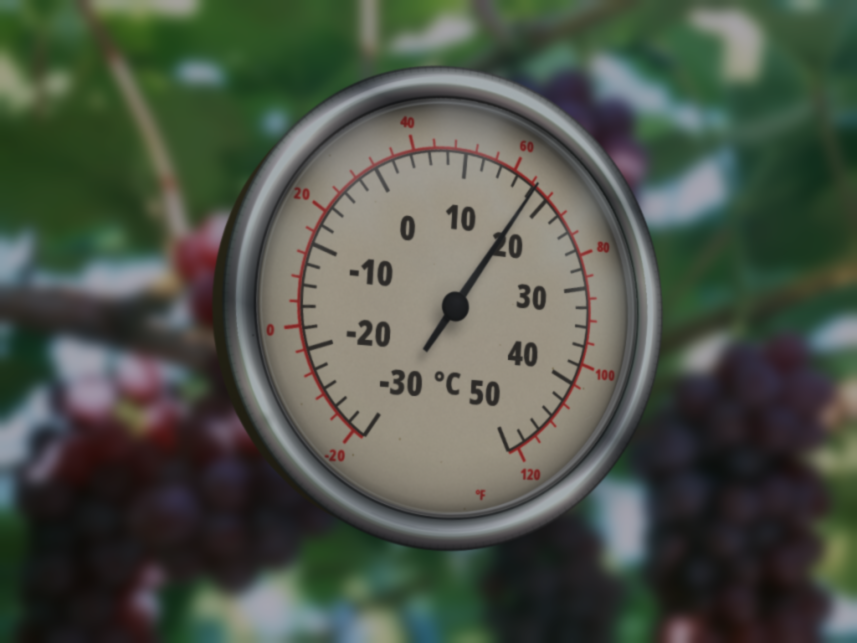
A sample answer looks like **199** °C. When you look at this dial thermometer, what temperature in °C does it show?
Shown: **18** °C
